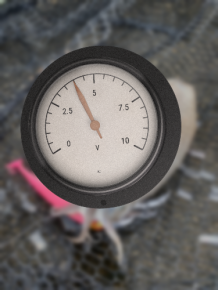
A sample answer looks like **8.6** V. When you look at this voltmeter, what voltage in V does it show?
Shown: **4** V
